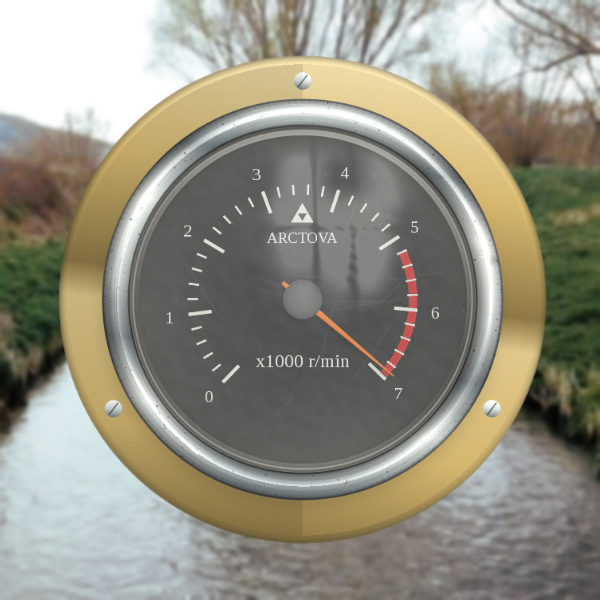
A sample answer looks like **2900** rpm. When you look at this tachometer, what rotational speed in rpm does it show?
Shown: **6900** rpm
